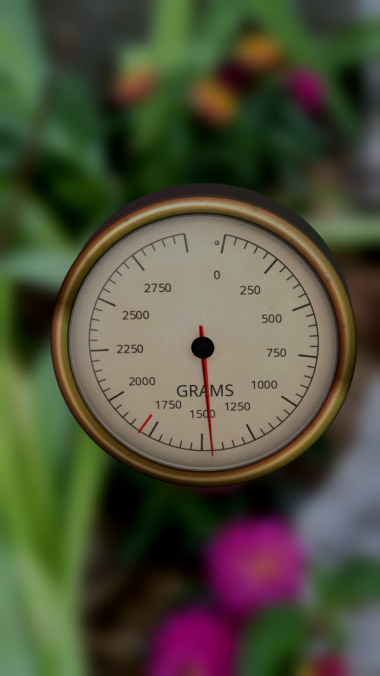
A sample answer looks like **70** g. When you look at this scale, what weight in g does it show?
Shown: **1450** g
